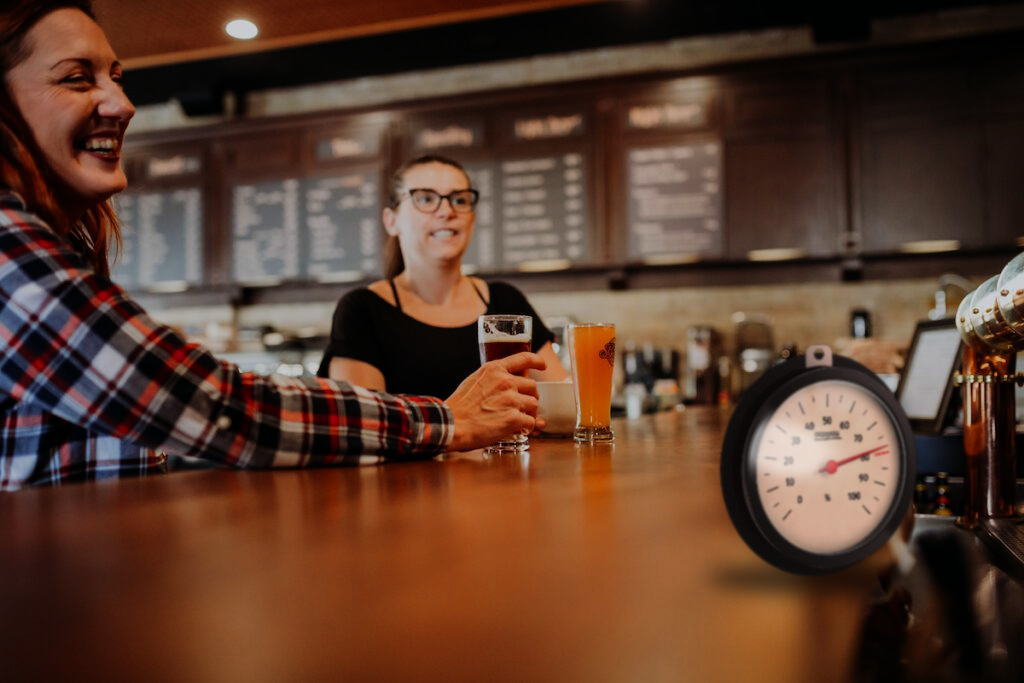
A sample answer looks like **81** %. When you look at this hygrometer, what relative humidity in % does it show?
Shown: **77.5** %
